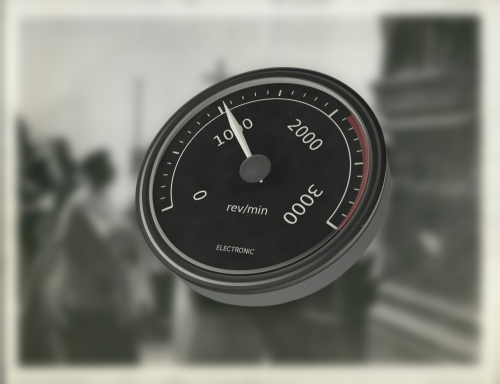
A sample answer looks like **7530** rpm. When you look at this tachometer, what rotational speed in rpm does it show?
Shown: **1050** rpm
